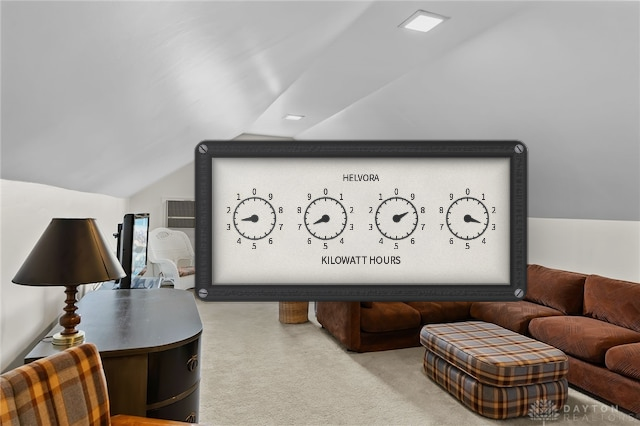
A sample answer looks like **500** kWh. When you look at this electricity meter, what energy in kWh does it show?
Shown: **2683** kWh
